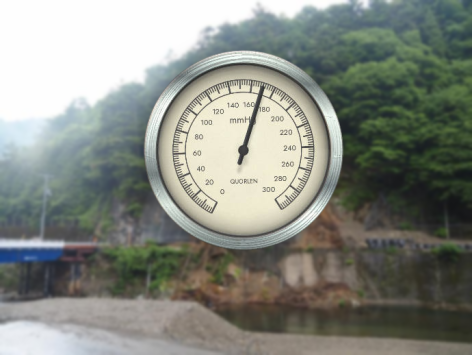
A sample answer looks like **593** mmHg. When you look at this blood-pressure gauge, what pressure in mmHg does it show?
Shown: **170** mmHg
